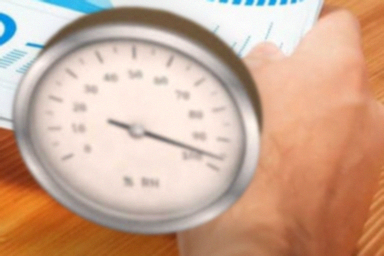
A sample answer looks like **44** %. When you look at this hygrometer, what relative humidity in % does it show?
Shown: **95** %
